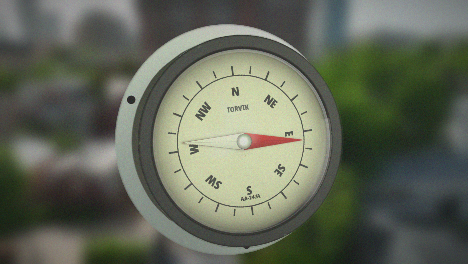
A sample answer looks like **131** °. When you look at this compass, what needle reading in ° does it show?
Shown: **97.5** °
